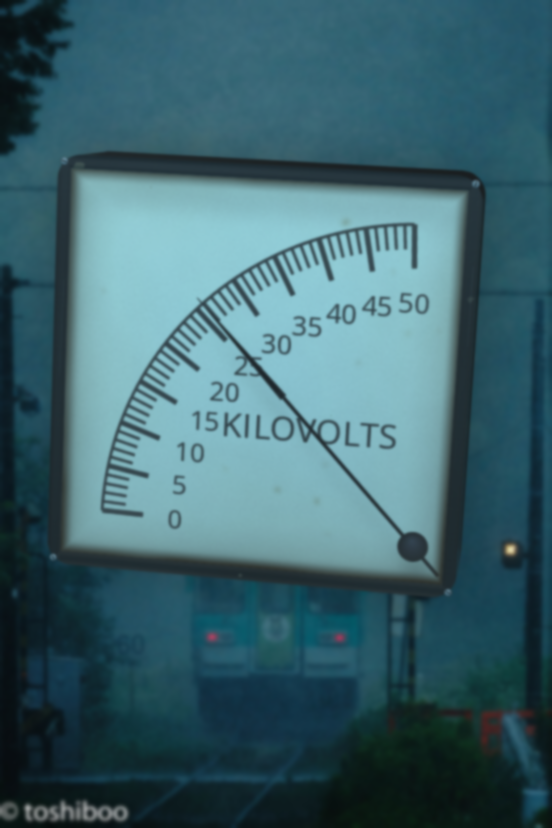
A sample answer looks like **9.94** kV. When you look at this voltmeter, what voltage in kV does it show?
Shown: **26** kV
